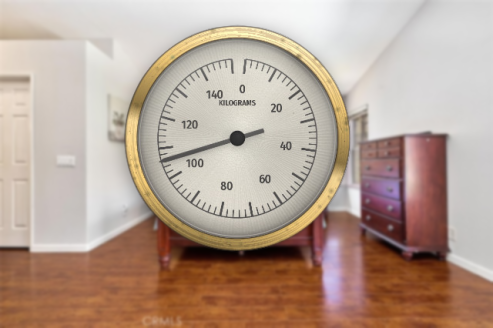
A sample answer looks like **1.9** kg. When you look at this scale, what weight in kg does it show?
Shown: **106** kg
